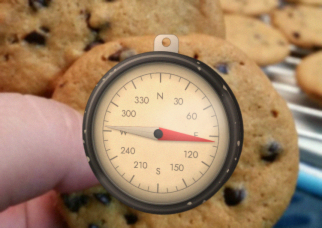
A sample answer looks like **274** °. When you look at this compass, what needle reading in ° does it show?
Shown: **95** °
